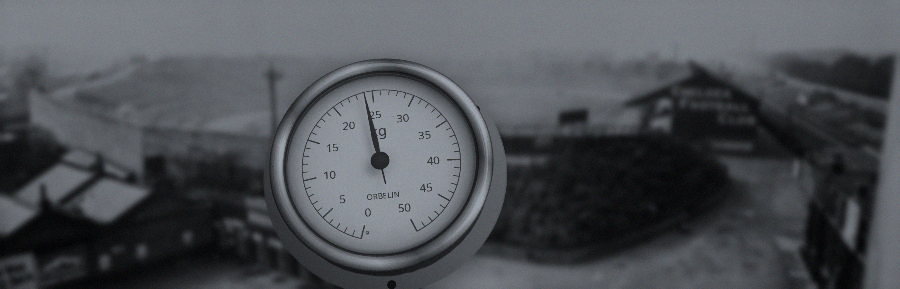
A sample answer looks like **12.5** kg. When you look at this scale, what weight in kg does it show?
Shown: **24** kg
